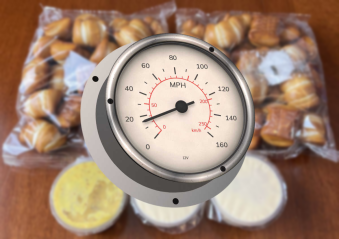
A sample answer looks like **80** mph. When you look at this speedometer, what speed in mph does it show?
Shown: **15** mph
